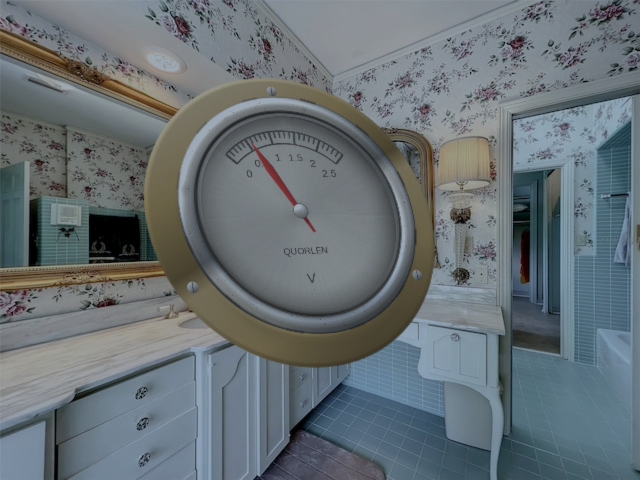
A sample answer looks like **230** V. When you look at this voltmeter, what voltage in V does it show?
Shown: **0.5** V
